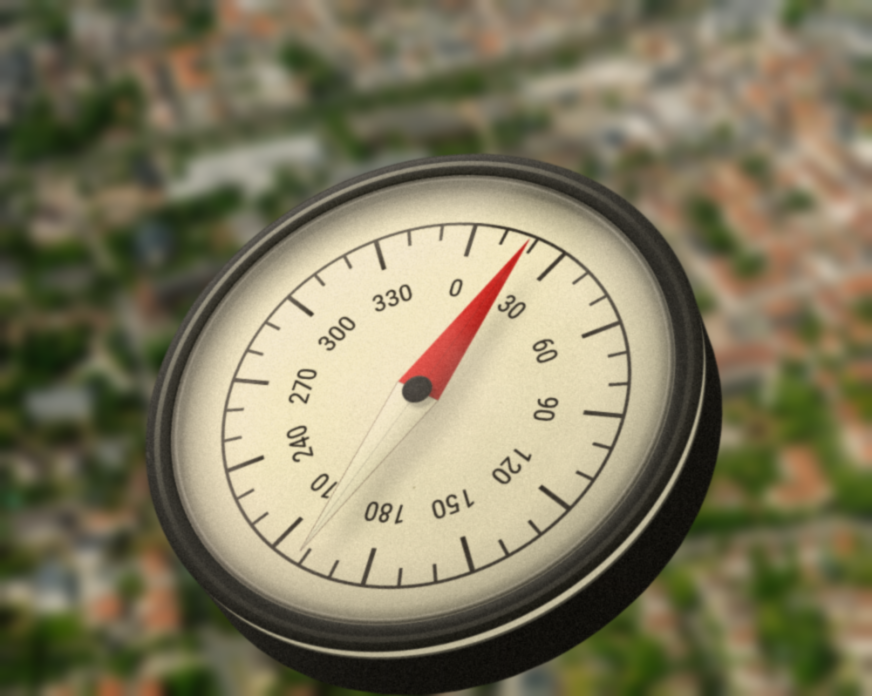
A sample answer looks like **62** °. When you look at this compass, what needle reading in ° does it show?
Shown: **20** °
